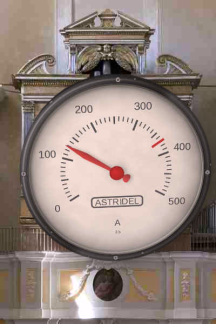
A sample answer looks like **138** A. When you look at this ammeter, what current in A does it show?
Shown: **130** A
